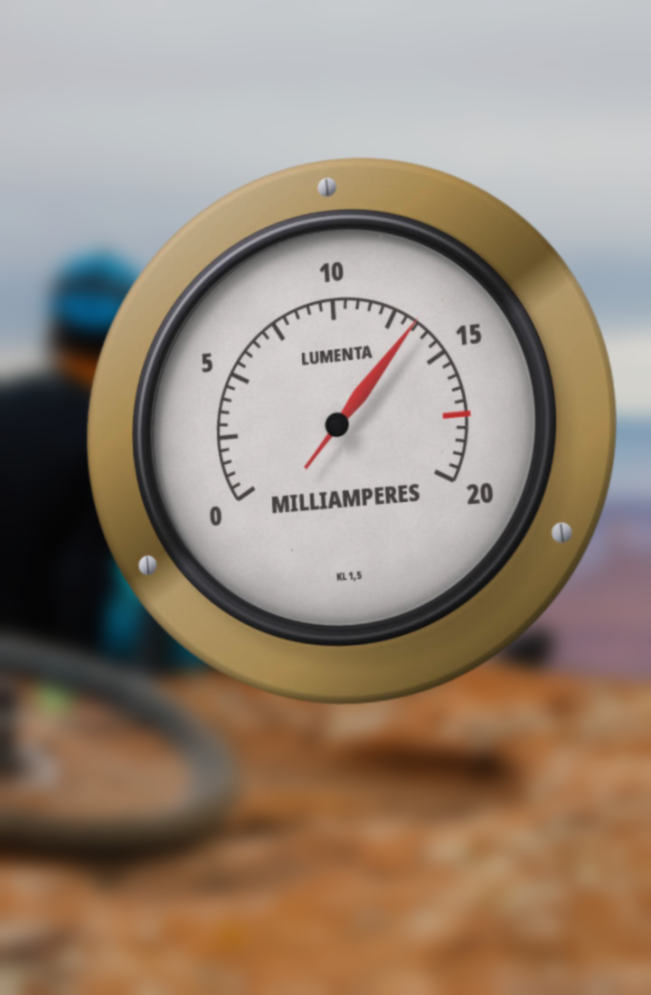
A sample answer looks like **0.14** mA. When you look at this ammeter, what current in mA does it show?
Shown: **13.5** mA
